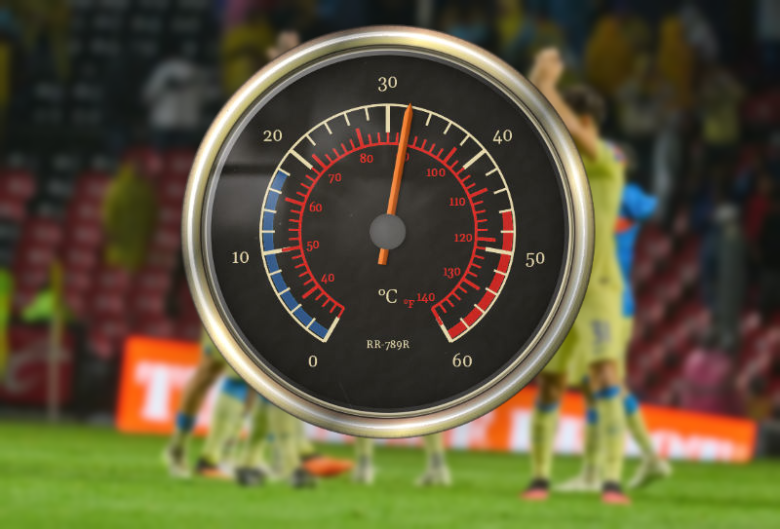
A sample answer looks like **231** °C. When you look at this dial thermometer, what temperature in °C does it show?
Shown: **32** °C
